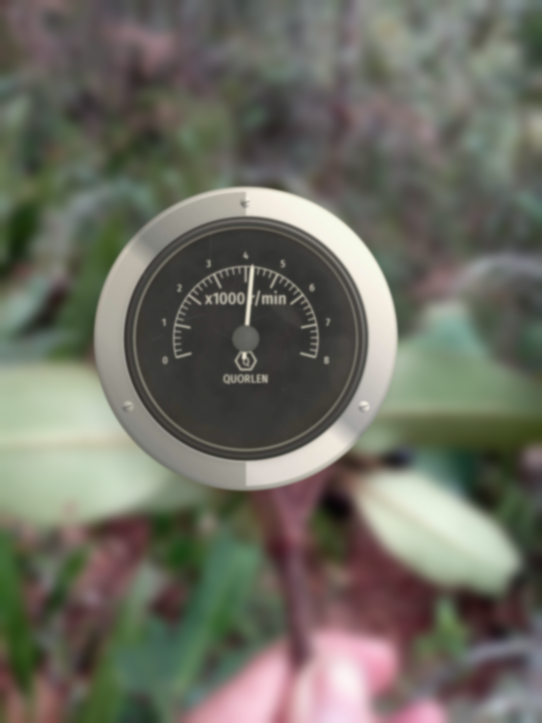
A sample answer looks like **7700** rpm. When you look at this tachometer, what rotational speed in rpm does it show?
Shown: **4200** rpm
